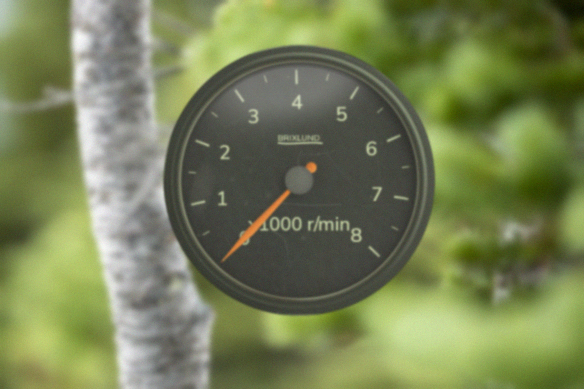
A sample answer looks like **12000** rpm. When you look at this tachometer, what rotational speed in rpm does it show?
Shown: **0** rpm
